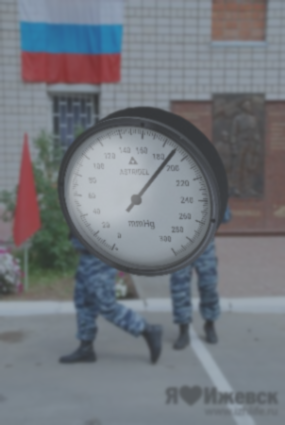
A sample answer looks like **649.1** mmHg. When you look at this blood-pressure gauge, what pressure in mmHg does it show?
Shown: **190** mmHg
